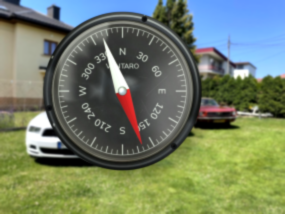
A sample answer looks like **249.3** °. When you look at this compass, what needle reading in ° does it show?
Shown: **160** °
